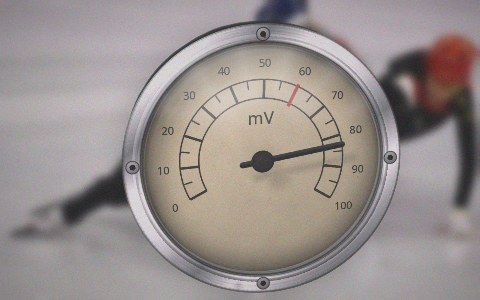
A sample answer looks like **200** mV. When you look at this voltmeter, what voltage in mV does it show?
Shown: **82.5** mV
